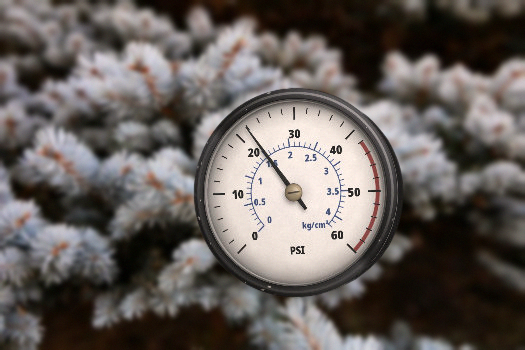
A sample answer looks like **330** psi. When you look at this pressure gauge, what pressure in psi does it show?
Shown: **22** psi
